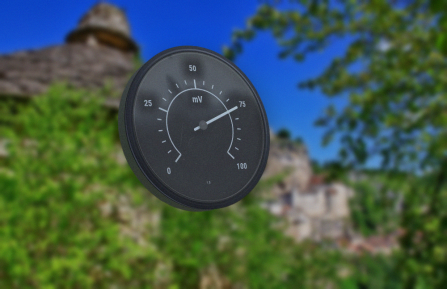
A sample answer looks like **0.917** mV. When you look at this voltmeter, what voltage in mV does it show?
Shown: **75** mV
